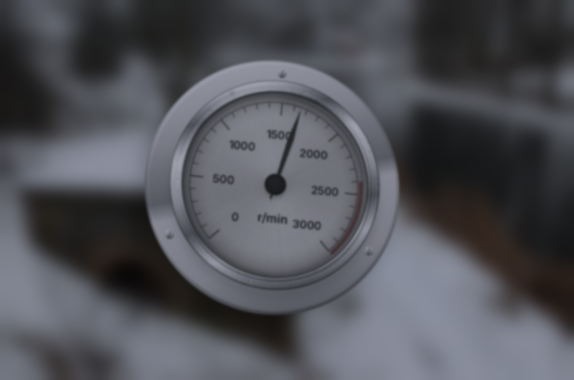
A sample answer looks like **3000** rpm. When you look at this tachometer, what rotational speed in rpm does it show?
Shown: **1650** rpm
